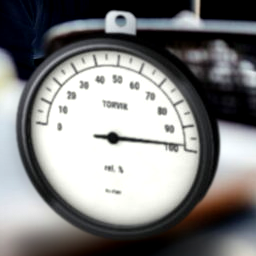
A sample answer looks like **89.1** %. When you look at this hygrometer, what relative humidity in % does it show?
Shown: **97.5** %
